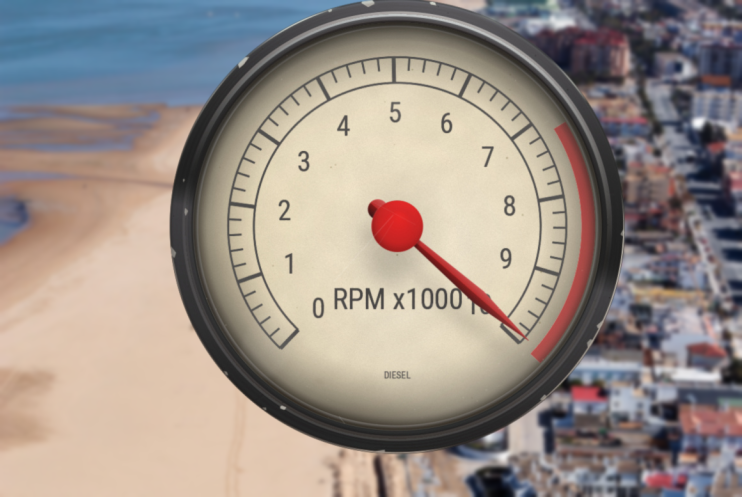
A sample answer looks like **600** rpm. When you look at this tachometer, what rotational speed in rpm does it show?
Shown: **9900** rpm
